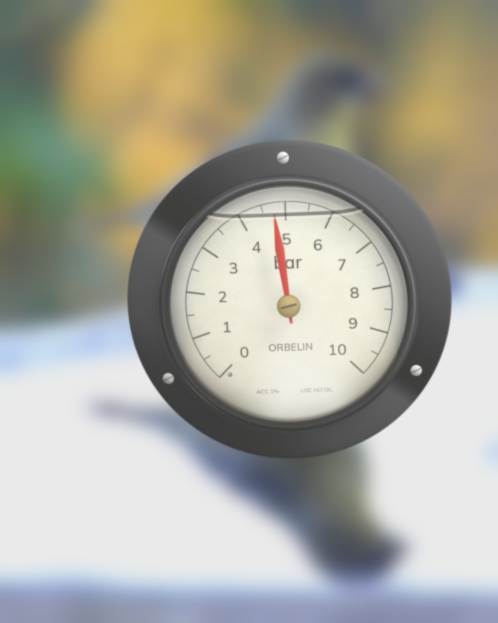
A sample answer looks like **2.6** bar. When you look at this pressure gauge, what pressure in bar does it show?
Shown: **4.75** bar
